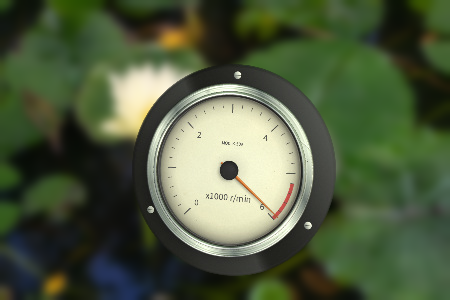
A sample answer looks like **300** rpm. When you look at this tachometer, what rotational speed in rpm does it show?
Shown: **5900** rpm
